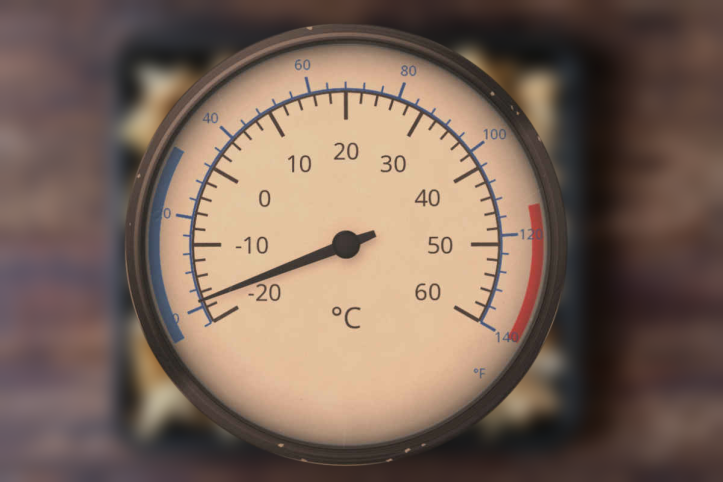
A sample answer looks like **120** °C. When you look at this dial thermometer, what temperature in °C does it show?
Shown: **-17** °C
